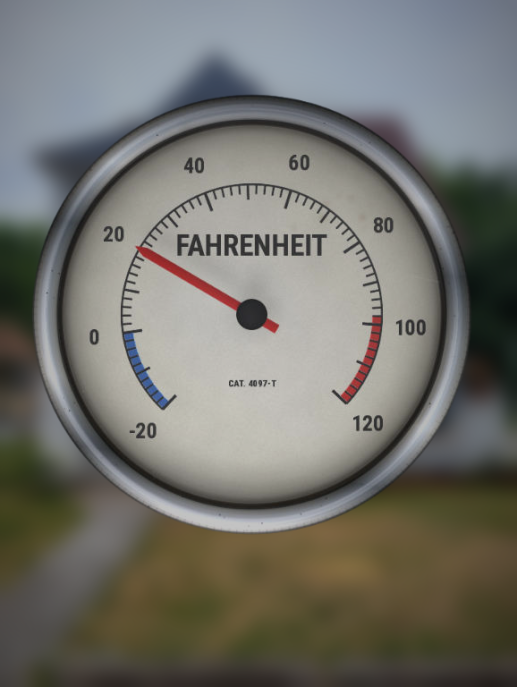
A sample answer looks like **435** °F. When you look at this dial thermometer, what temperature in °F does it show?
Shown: **20** °F
